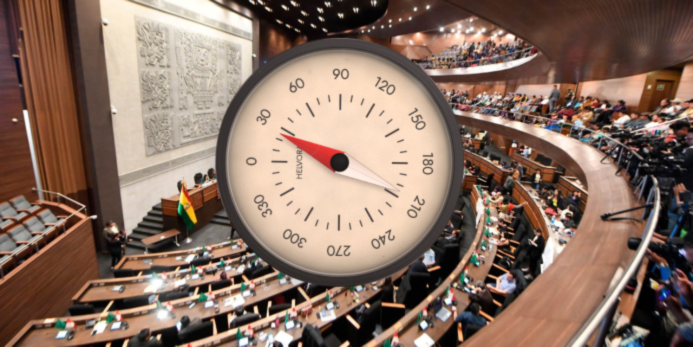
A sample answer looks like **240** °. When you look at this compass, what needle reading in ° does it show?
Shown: **25** °
